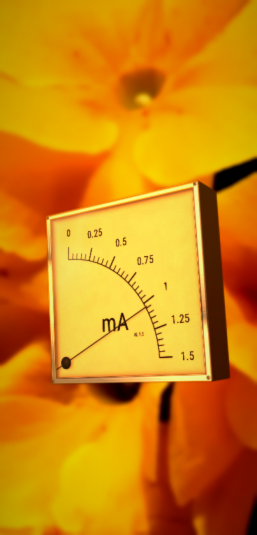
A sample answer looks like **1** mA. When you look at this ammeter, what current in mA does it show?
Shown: **1.05** mA
